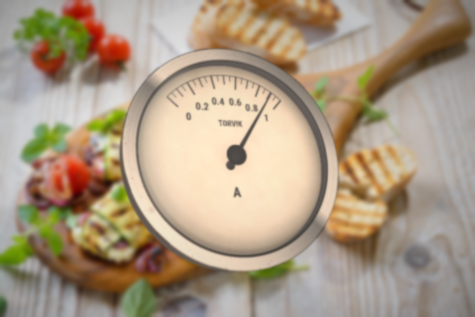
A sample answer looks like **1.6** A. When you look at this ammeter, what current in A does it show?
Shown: **0.9** A
